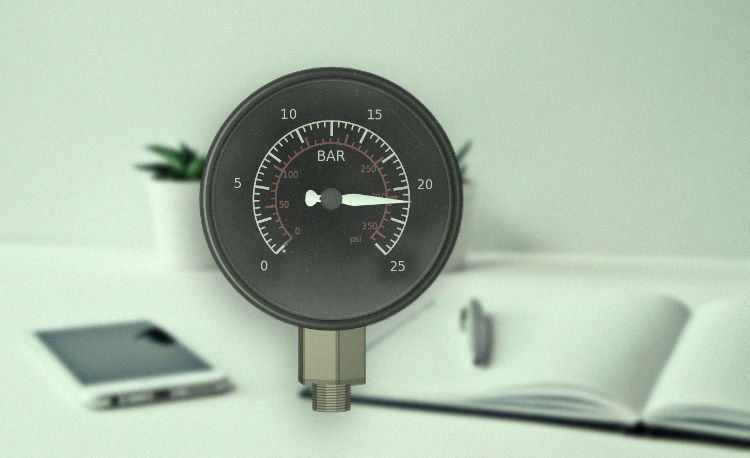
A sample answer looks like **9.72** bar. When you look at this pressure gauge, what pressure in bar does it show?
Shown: **21** bar
